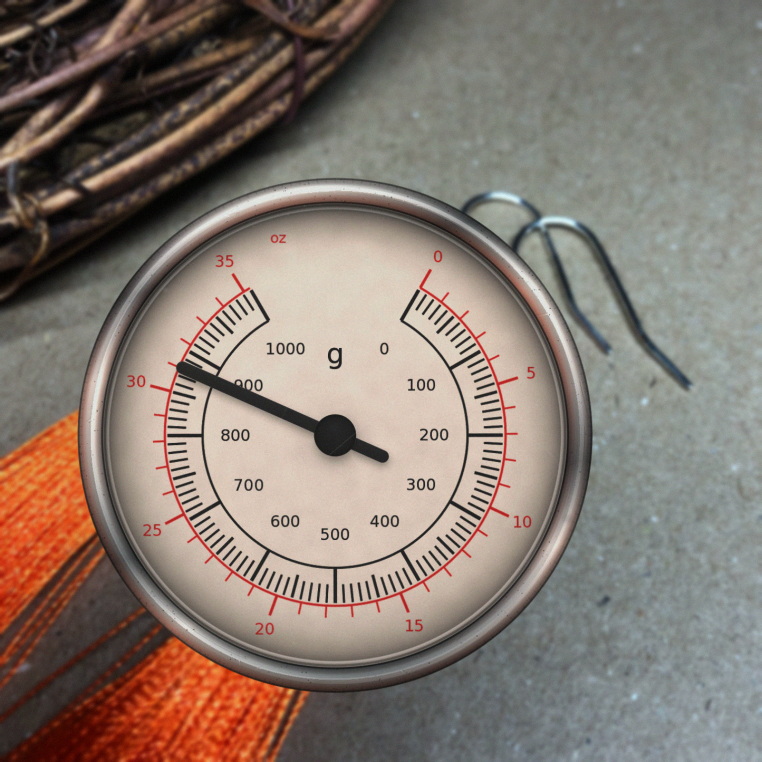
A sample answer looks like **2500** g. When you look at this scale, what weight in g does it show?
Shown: **880** g
